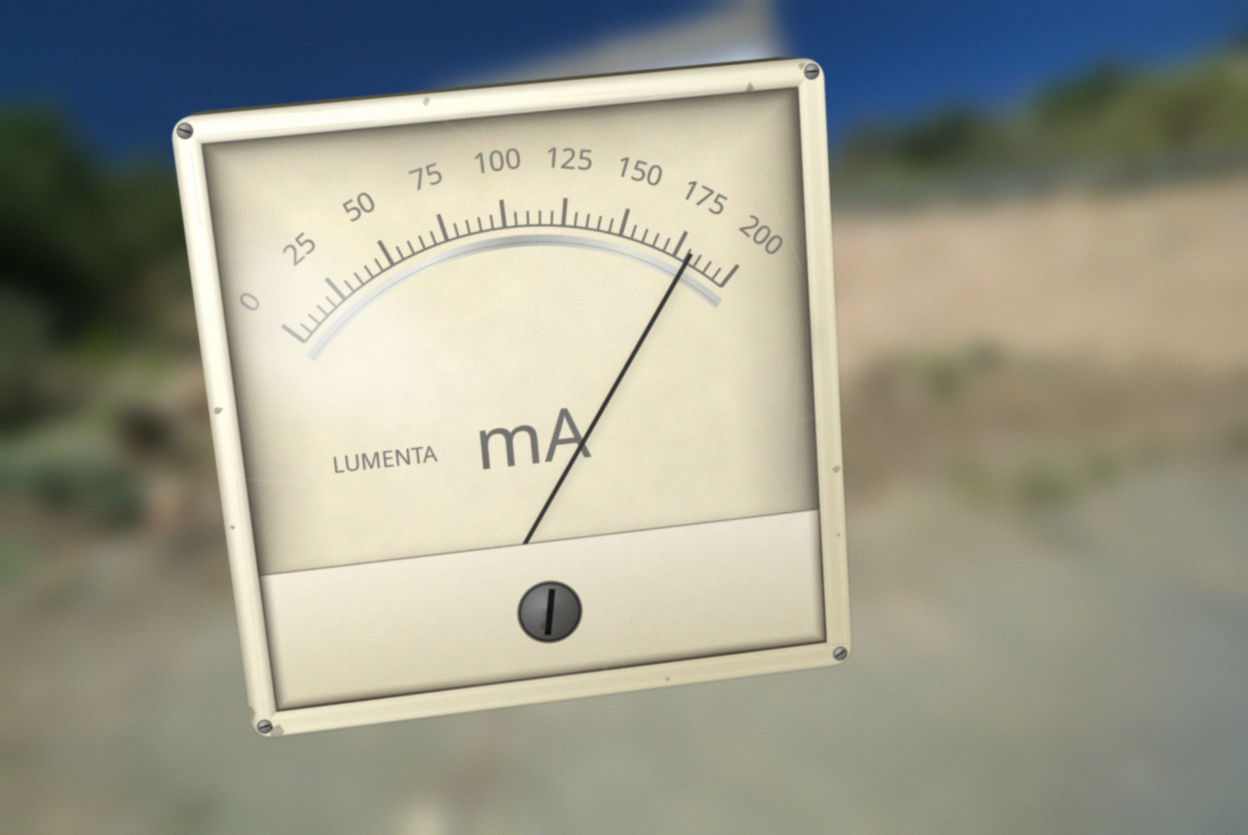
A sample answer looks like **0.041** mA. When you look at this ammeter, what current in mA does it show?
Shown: **180** mA
